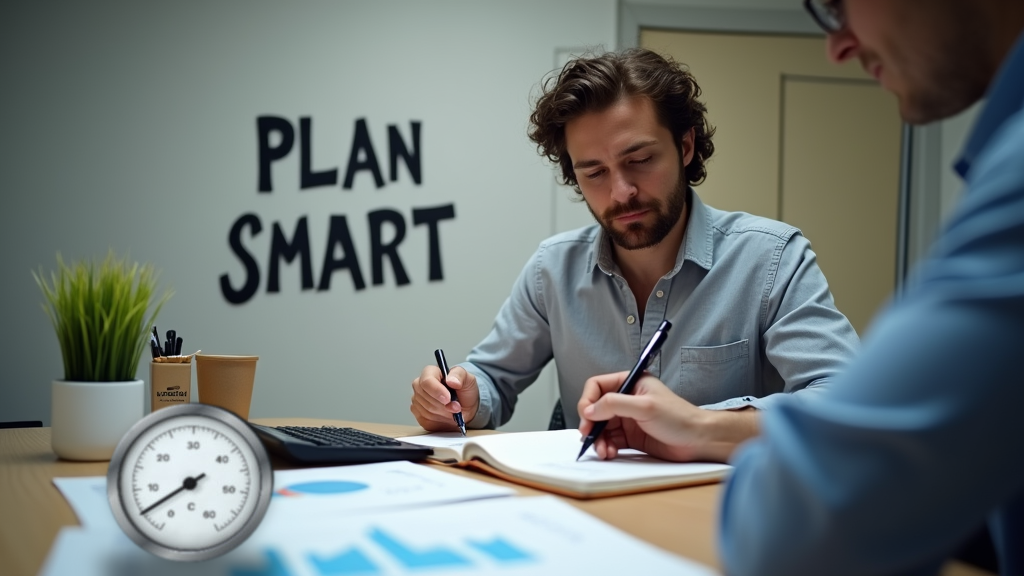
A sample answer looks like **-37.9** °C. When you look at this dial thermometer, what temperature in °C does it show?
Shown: **5** °C
